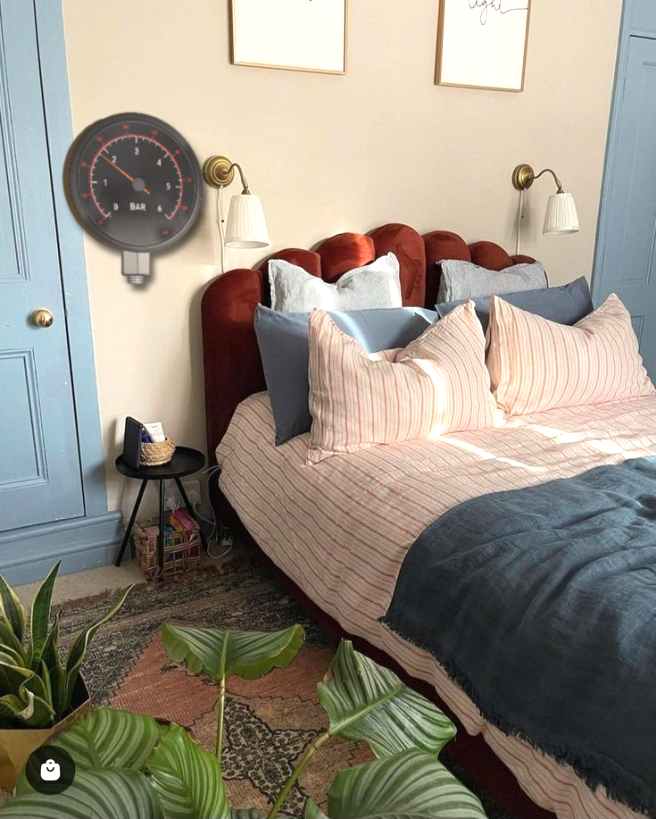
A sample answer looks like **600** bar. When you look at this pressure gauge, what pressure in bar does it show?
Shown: **1.8** bar
